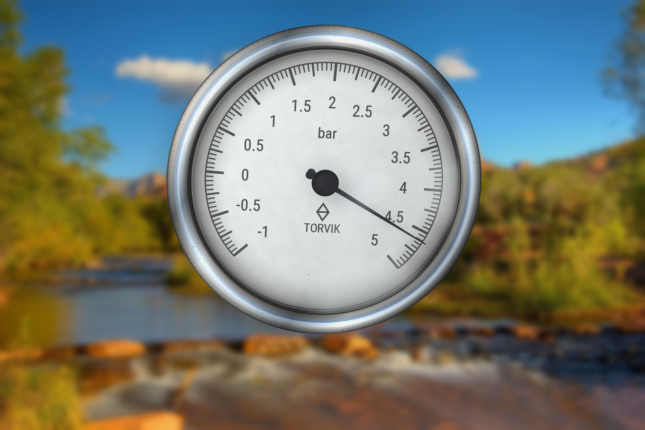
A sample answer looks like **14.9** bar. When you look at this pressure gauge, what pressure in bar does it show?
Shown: **4.6** bar
